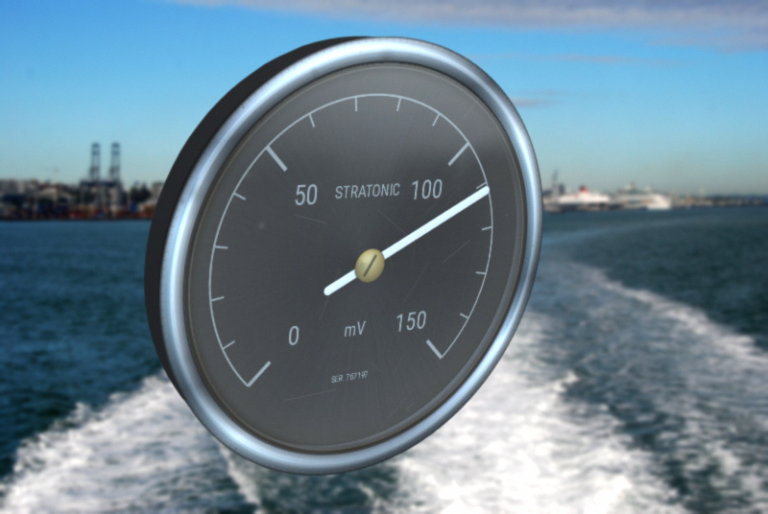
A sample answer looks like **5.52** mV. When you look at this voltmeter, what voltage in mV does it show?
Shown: **110** mV
